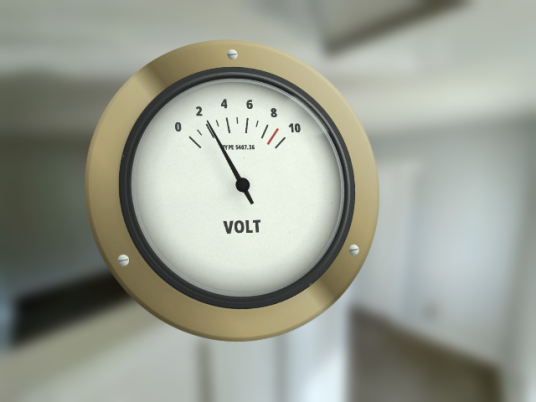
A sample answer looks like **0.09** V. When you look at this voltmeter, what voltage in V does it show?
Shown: **2** V
